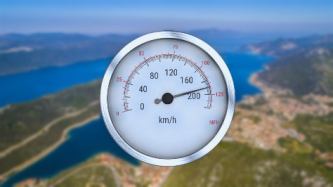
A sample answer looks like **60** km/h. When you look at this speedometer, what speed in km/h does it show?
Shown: **190** km/h
